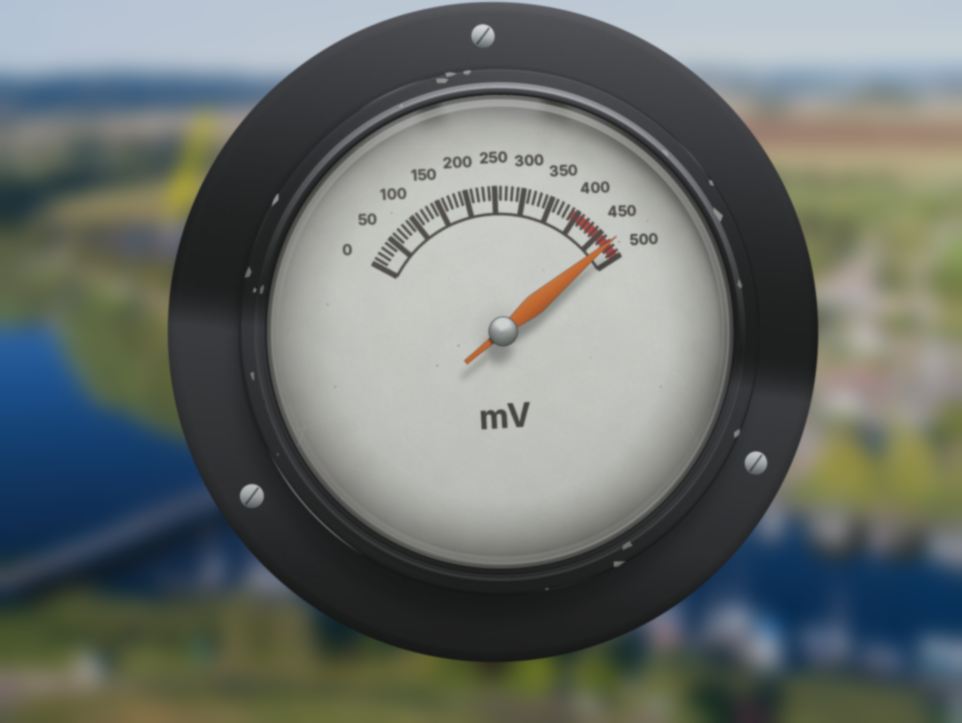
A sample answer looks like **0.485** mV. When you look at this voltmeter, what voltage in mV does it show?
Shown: **470** mV
